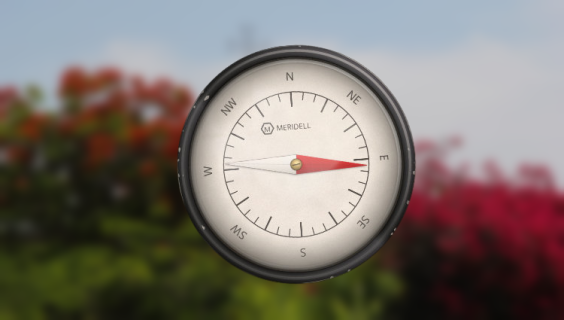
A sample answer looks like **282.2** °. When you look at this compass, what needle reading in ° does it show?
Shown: **95** °
